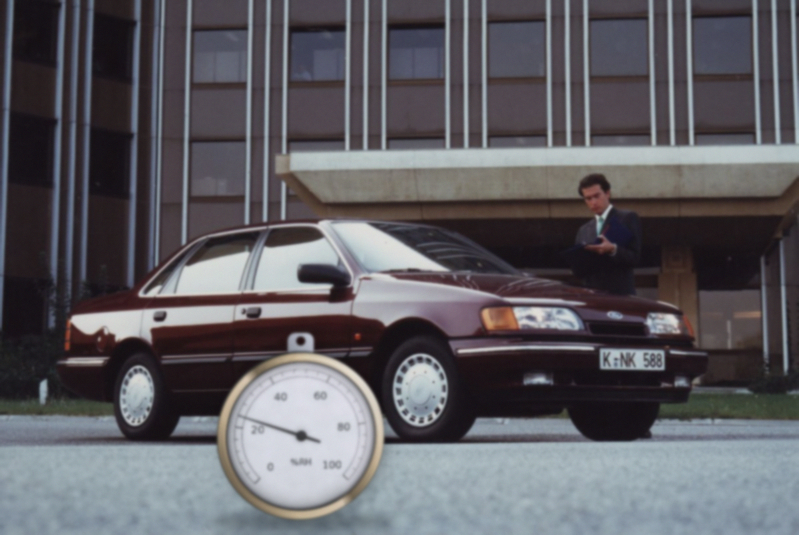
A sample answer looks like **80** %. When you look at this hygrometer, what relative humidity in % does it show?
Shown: **24** %
